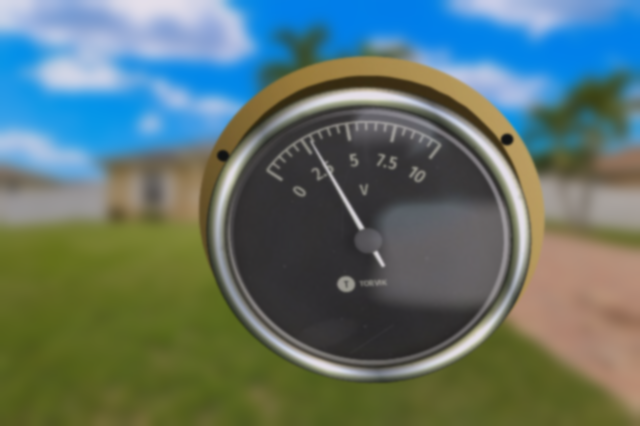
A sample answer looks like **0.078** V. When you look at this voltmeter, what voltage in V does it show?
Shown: **3** V
